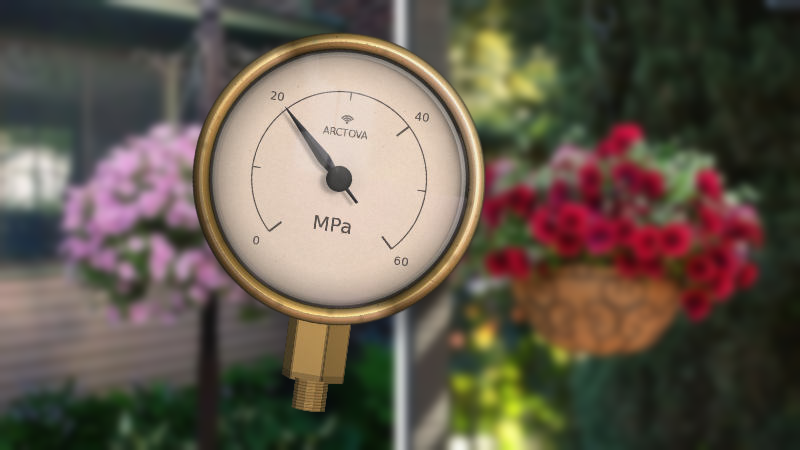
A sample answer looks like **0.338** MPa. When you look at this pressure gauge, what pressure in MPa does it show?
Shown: **20** MPa
